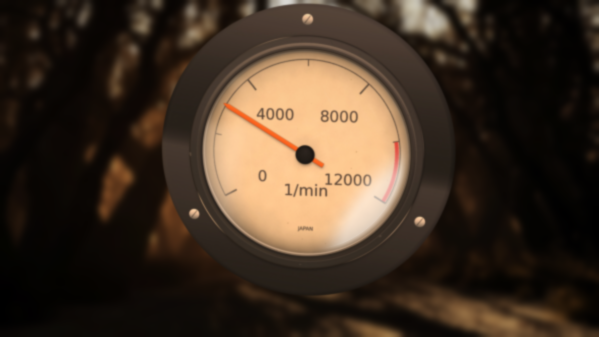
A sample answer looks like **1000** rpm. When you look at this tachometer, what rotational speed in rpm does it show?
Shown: **3000** rpm
